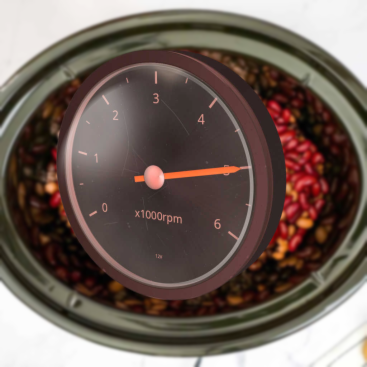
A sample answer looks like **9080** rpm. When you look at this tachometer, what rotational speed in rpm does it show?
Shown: **5000** rpm
